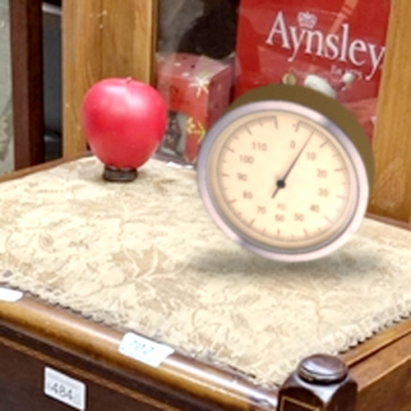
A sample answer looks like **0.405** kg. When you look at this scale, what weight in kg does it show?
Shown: **5** kg
